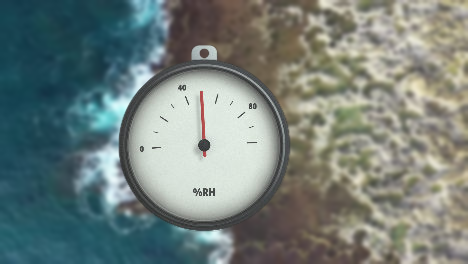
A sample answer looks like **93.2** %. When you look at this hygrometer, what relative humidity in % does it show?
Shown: **50** %
